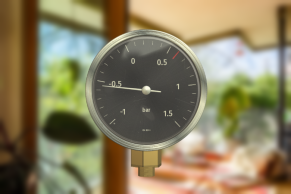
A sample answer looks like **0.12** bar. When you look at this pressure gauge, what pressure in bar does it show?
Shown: **-0.55** bar
